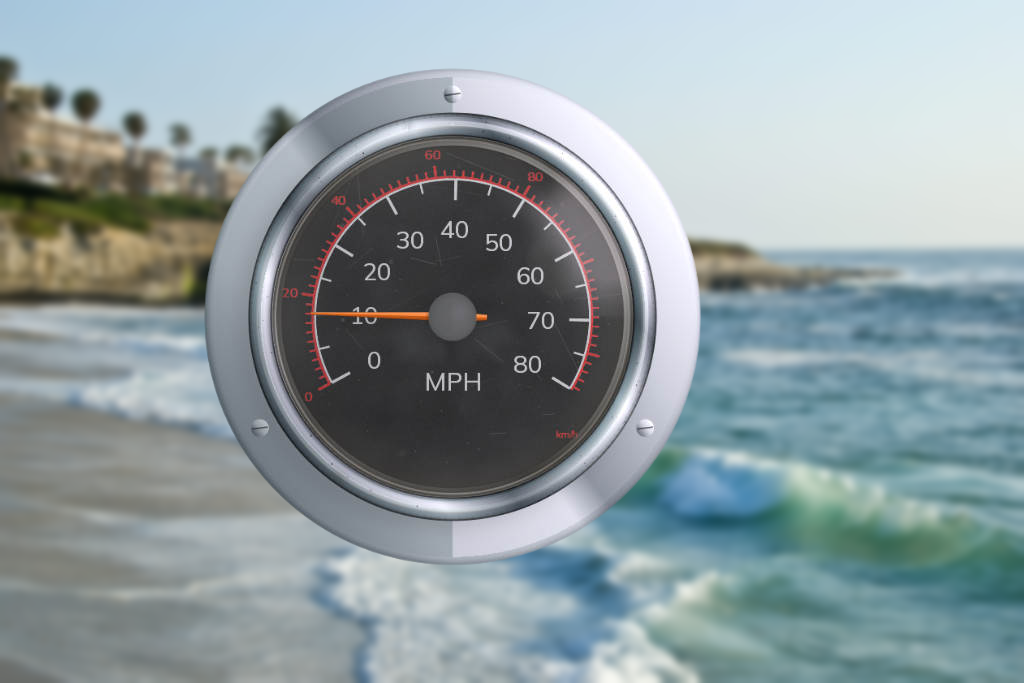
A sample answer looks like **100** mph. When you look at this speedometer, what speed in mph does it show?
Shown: **10** mph
